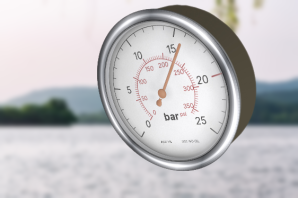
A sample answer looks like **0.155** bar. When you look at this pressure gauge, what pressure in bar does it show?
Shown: **16** bar
